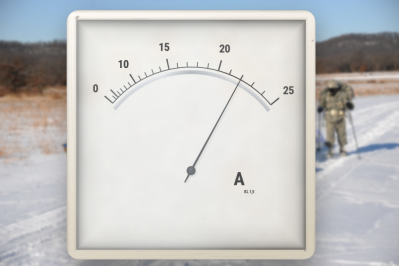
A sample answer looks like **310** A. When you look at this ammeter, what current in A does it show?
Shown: **22** A
